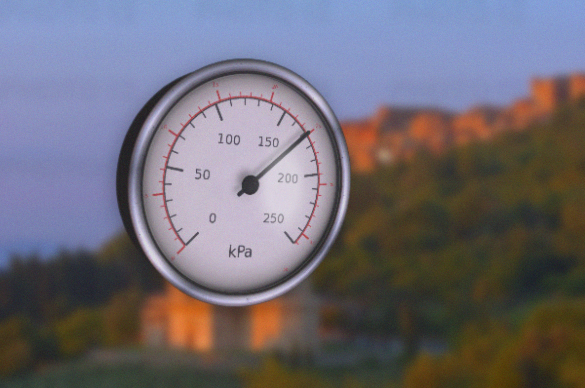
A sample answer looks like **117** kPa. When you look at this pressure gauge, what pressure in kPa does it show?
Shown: **170** kPa
